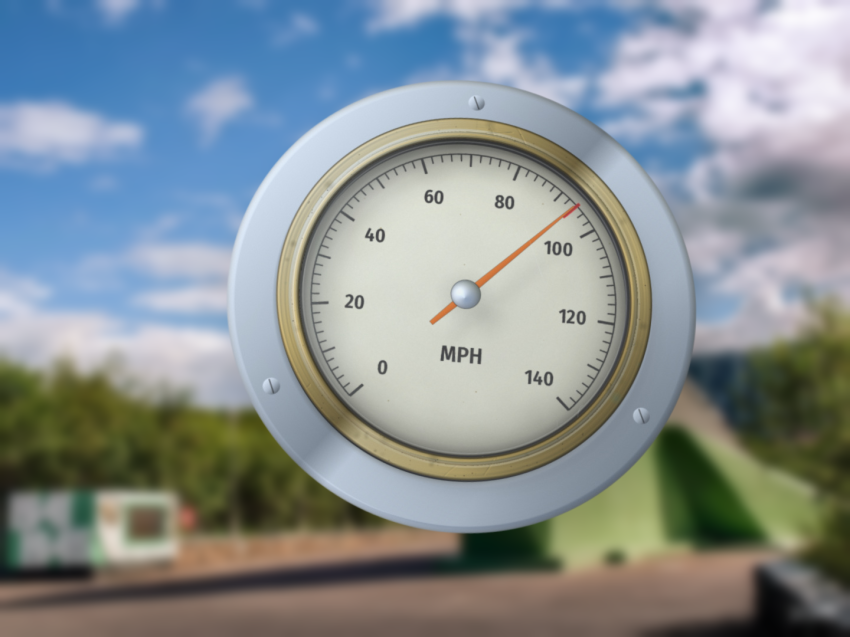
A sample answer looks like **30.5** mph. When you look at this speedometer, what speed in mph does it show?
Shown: **94** mph
